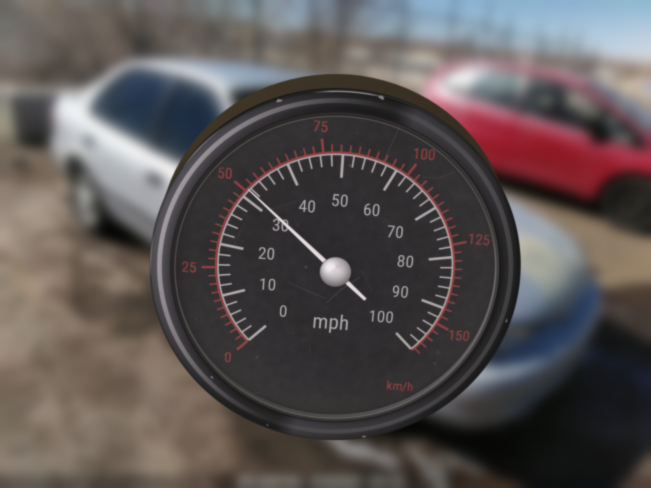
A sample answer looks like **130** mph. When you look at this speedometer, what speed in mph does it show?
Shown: **32** mph
